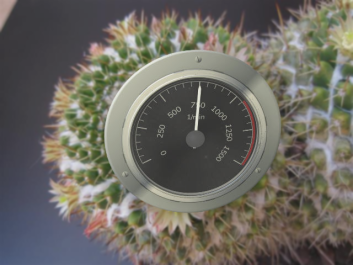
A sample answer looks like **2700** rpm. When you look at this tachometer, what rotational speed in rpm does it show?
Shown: **750** rpm
